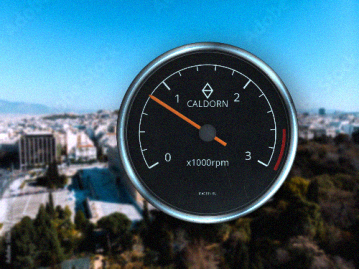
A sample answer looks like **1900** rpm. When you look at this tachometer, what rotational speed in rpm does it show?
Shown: **800** rpm
